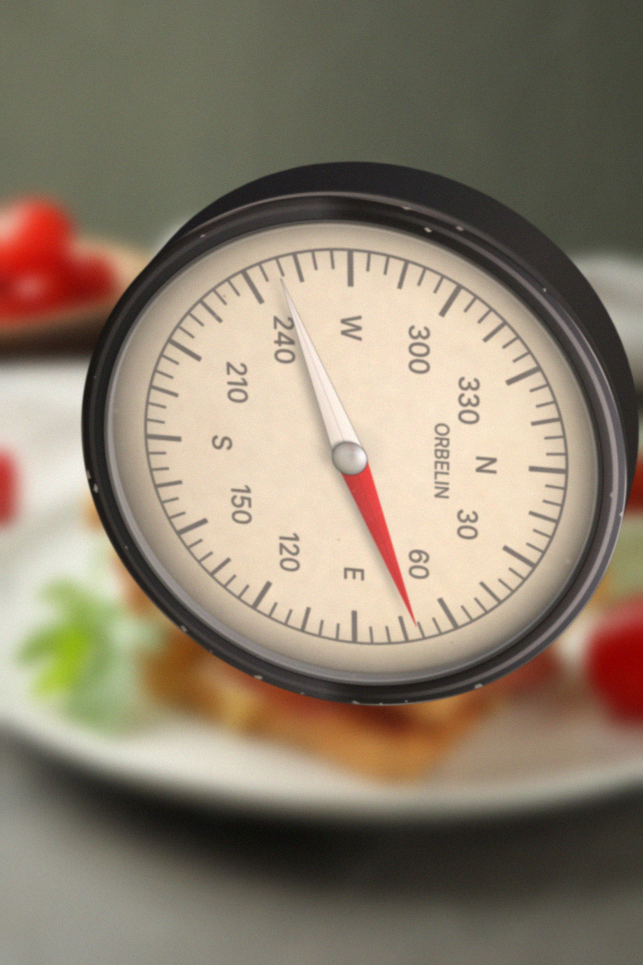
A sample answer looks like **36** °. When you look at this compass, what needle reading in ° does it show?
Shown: **70** °
